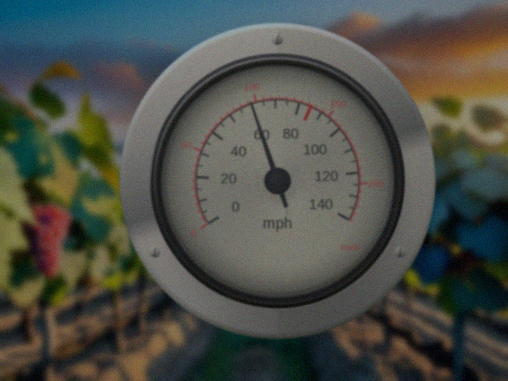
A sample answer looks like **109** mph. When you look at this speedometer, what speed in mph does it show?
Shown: **60** mph
